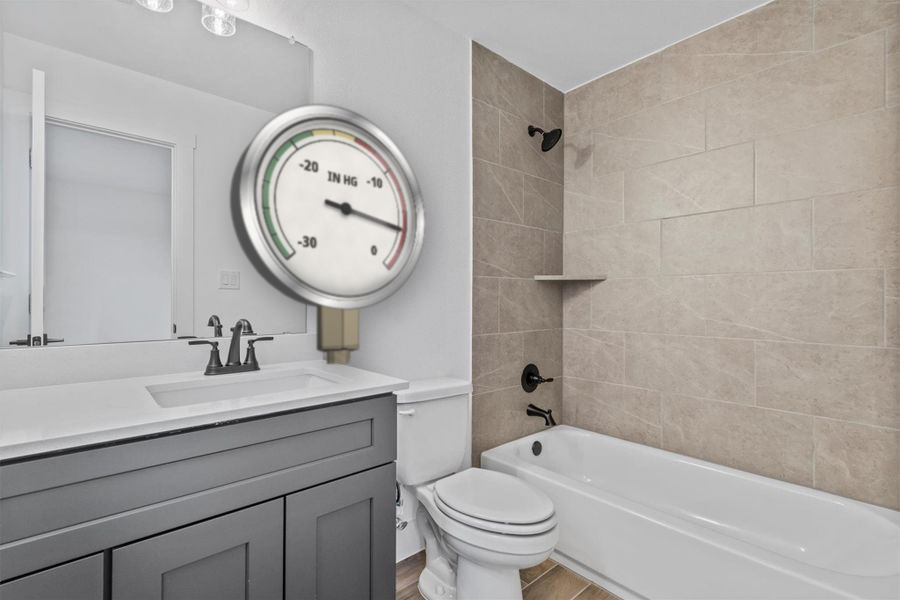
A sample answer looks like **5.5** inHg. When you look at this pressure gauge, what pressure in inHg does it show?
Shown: **-4** inHg
